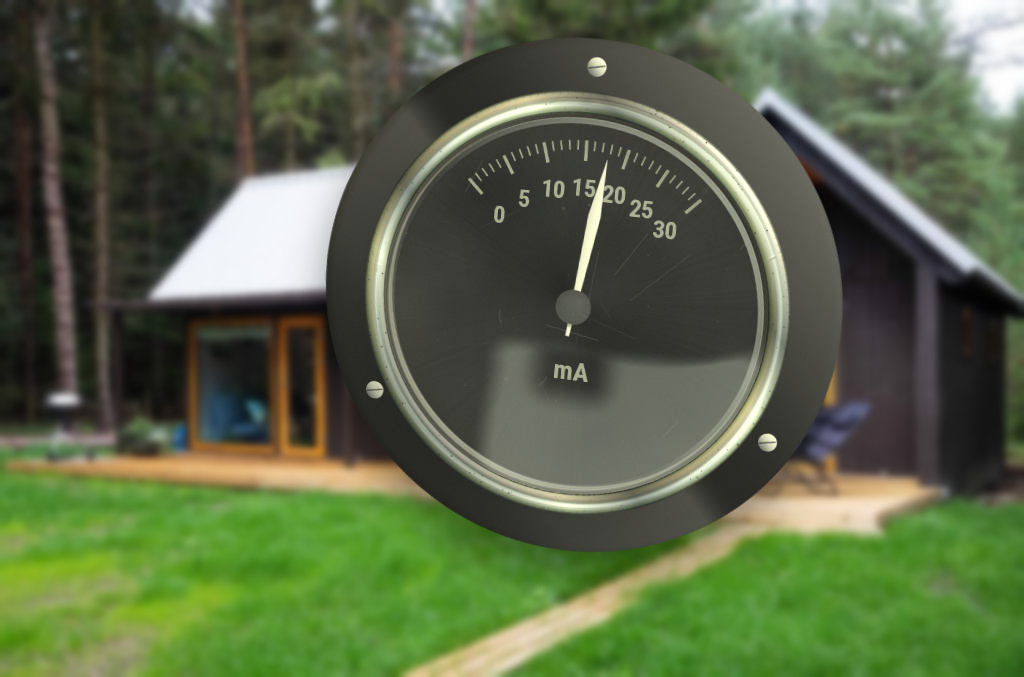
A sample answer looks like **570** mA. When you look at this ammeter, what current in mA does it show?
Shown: **18** mA
